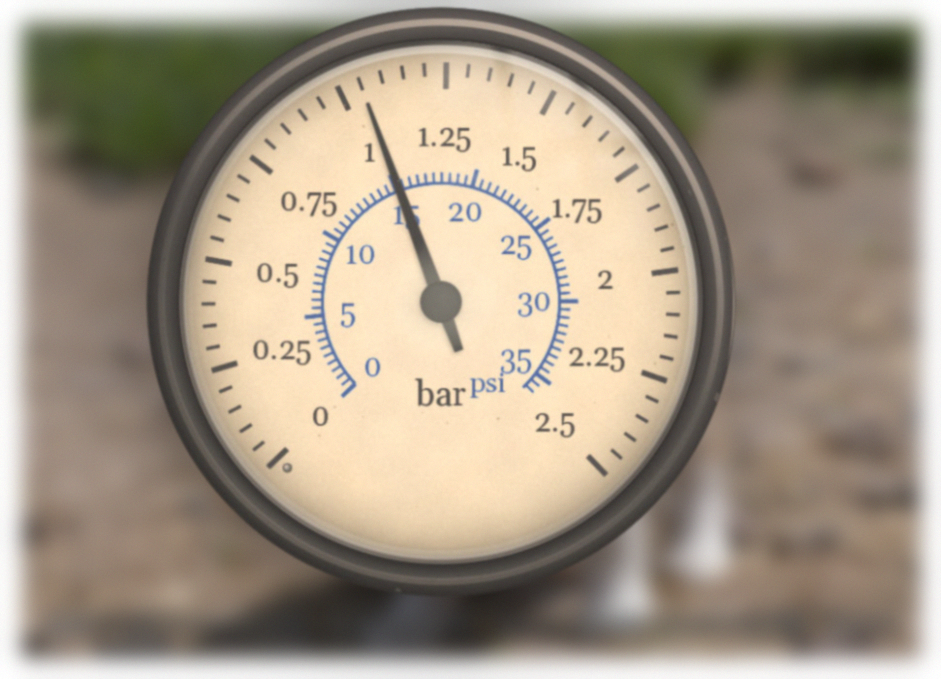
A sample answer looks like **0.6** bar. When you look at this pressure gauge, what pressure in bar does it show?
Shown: **1.05** bar
